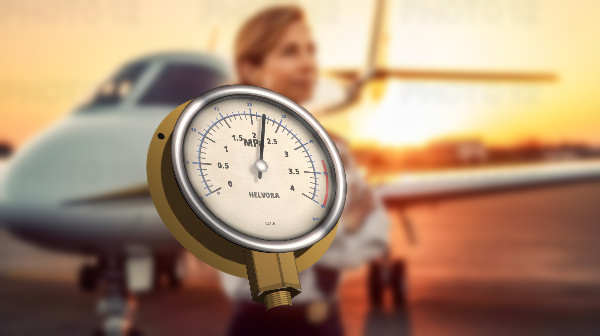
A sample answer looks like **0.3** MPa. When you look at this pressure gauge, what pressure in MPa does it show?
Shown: **2.2** MPa
